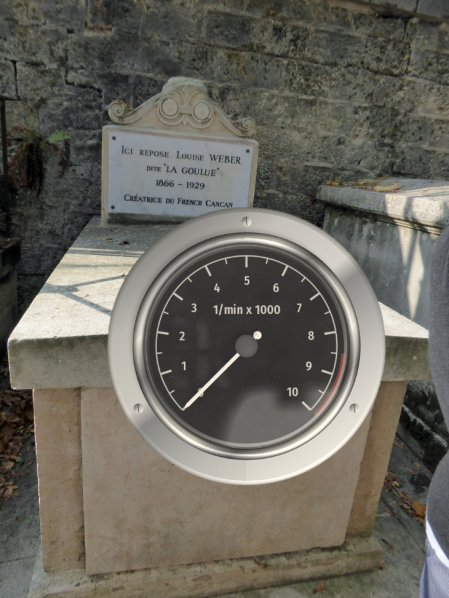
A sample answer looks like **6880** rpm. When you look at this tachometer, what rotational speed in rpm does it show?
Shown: **0** rpm
